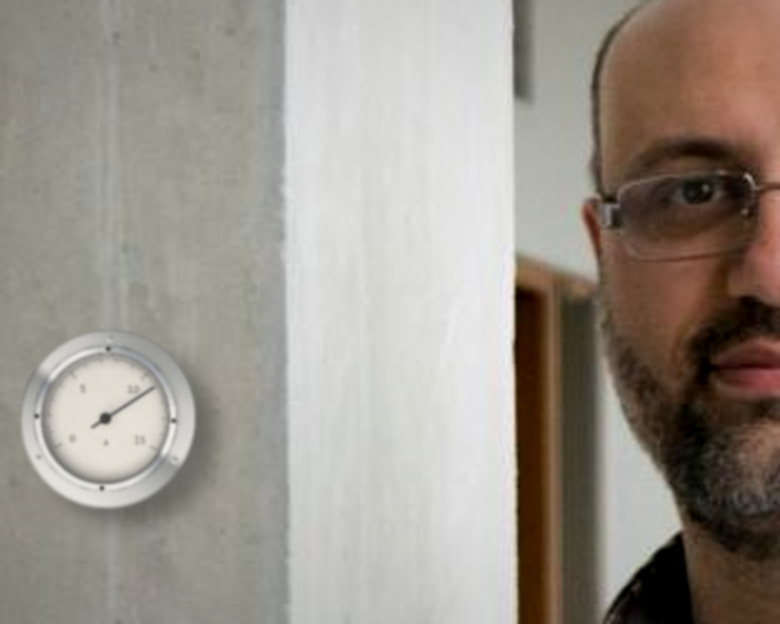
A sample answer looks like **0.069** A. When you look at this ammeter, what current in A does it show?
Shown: **11** A
